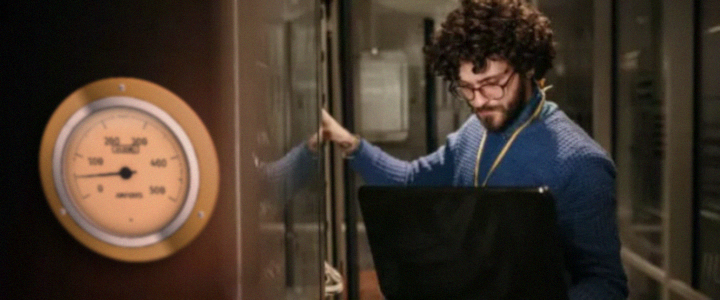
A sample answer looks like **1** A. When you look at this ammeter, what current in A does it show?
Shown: **50** A
